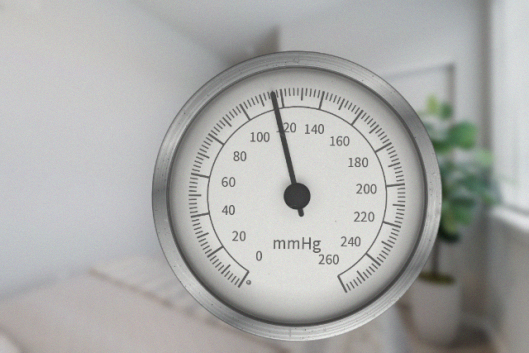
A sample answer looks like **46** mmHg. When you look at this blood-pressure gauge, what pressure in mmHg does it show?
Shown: **116** mmHg
